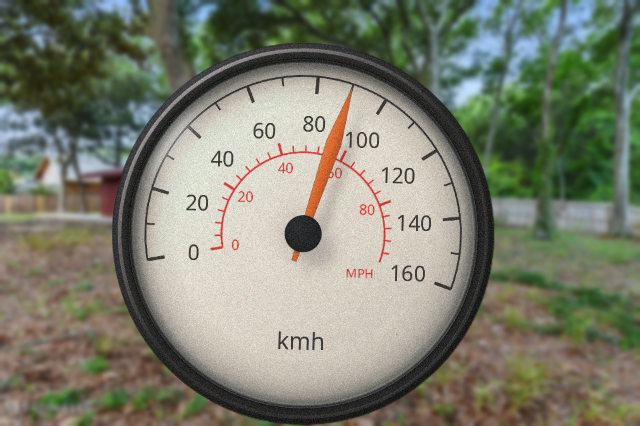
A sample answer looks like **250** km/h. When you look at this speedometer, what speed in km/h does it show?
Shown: **90** km/h
